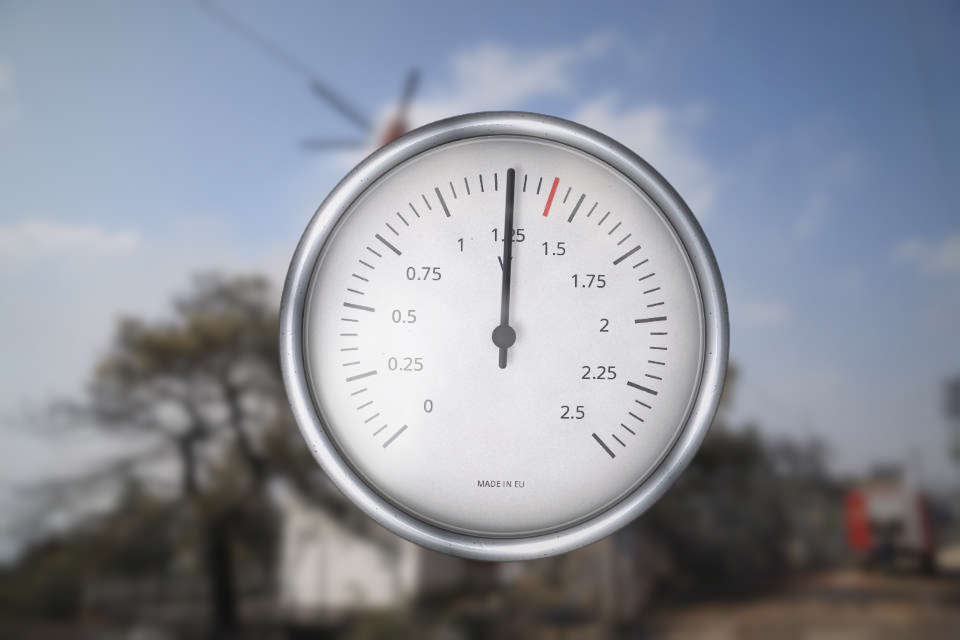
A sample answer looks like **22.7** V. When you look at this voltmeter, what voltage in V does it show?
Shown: **1.25** V
